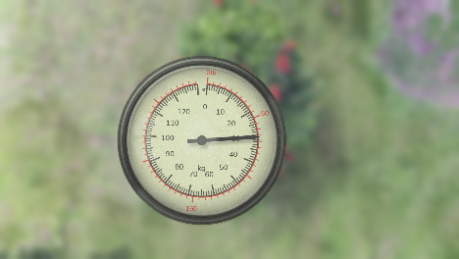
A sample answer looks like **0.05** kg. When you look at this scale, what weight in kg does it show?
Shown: **30** kg
